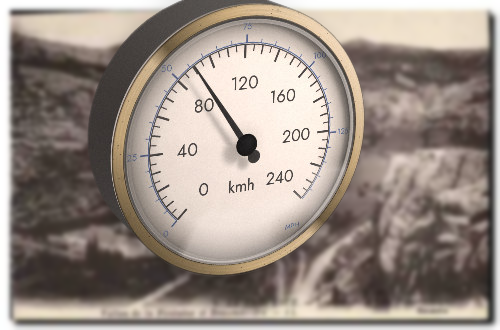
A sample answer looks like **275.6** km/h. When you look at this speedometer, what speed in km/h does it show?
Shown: **90** km/h
